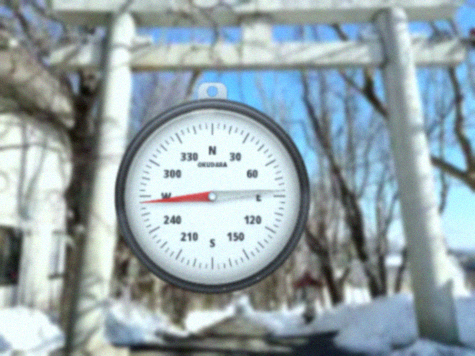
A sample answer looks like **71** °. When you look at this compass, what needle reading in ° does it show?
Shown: **265** °
